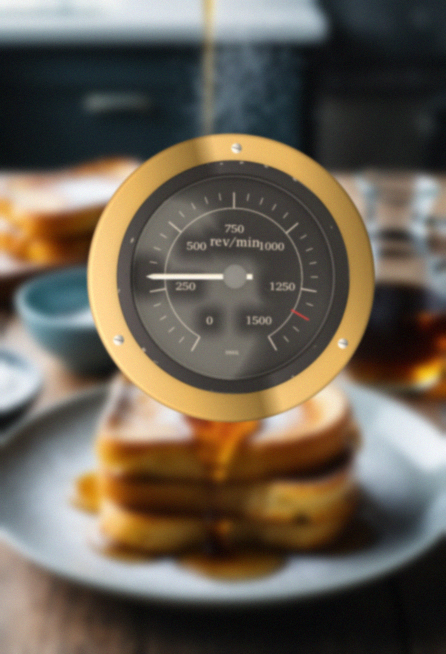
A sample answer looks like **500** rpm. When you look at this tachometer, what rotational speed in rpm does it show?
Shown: **300** rpm
